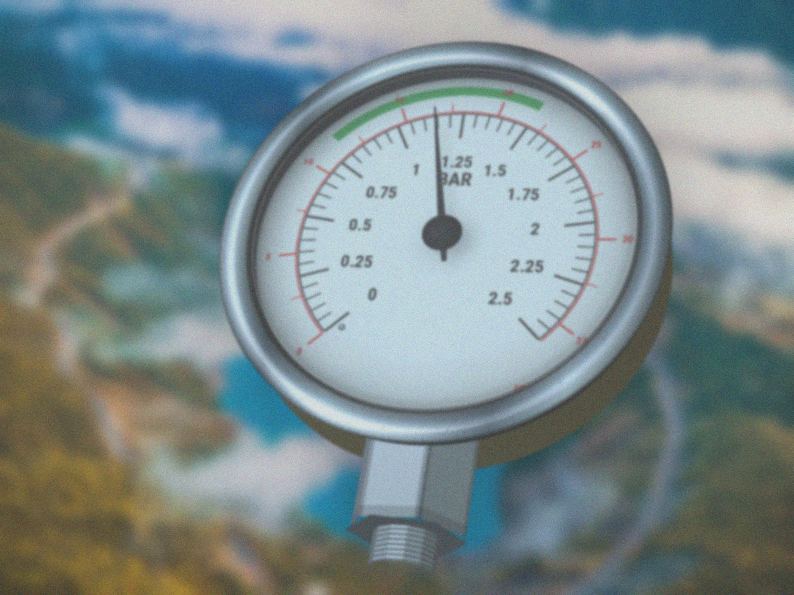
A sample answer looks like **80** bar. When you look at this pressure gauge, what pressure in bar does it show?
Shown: **1.15** bar
